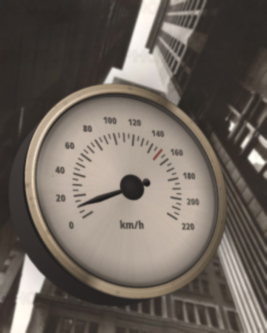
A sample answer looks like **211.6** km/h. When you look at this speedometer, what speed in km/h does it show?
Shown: **10** km/h
